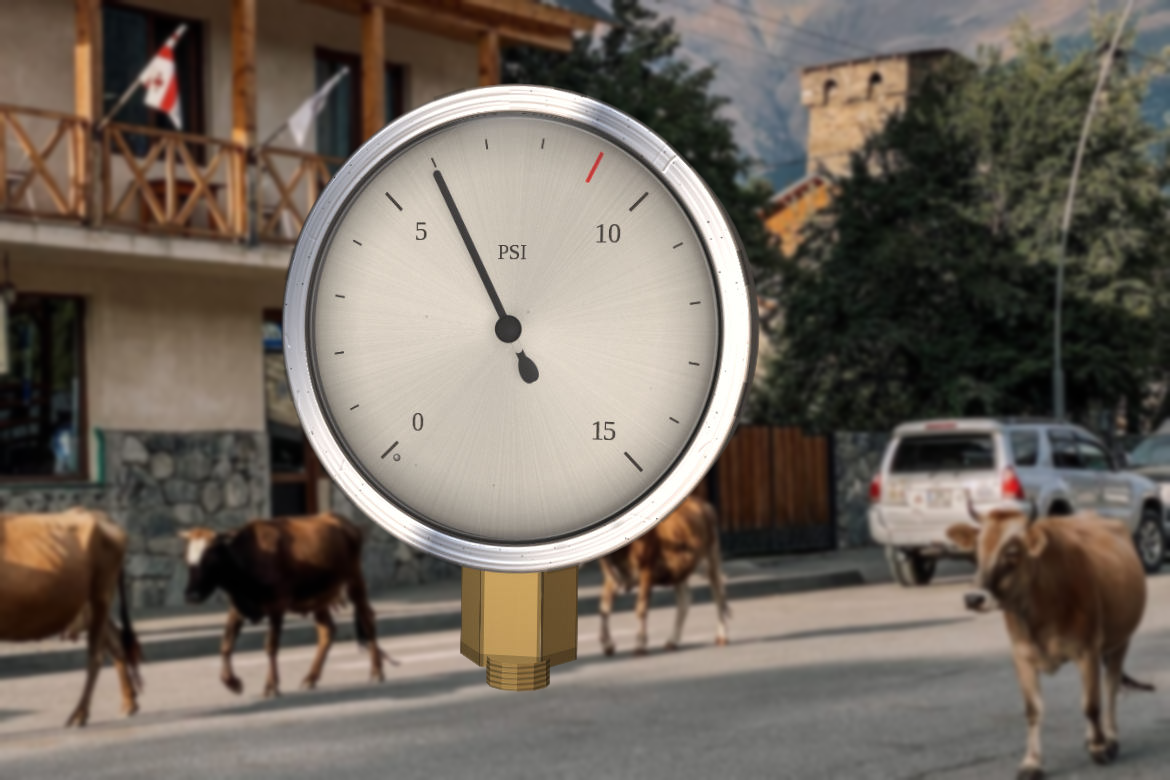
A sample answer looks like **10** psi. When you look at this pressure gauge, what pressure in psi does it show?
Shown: **6** psi
